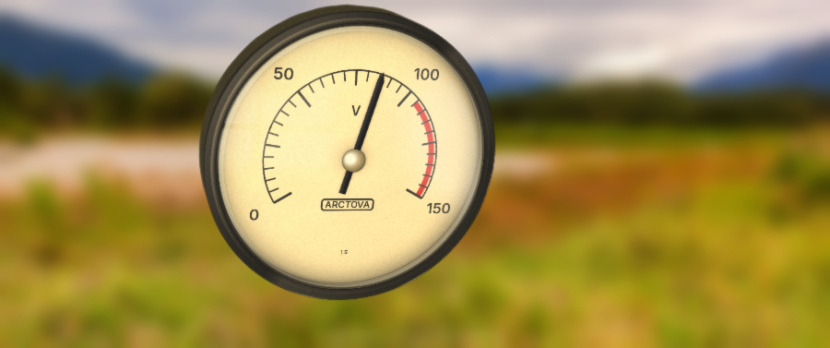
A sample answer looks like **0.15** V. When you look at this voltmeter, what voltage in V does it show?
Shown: **85** V
